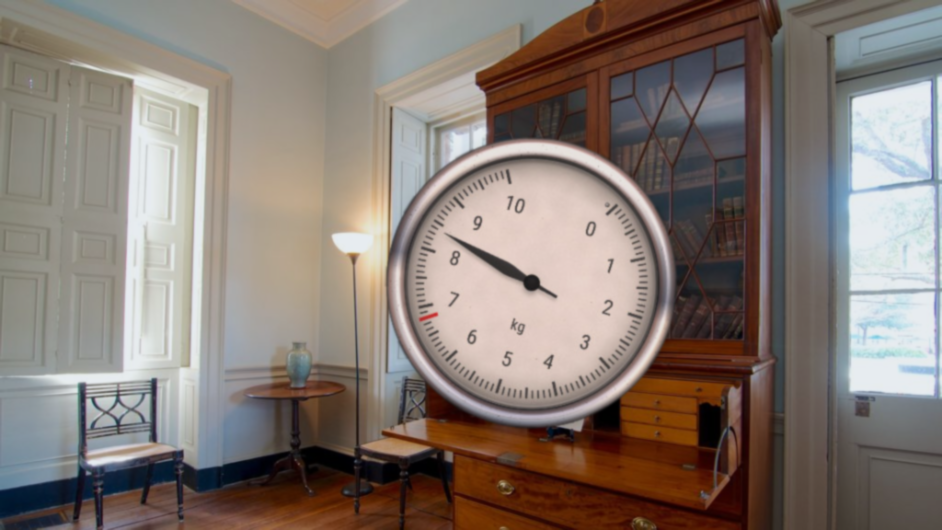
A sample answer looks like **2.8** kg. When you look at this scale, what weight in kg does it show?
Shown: **8.4** kg
